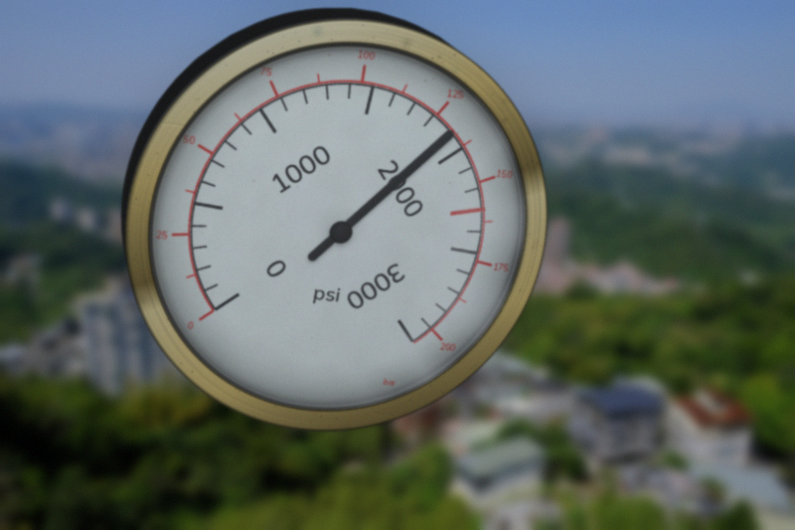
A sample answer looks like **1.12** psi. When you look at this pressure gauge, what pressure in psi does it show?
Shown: **1900** psi
